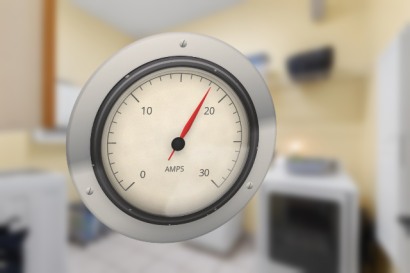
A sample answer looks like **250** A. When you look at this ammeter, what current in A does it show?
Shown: **18** A
